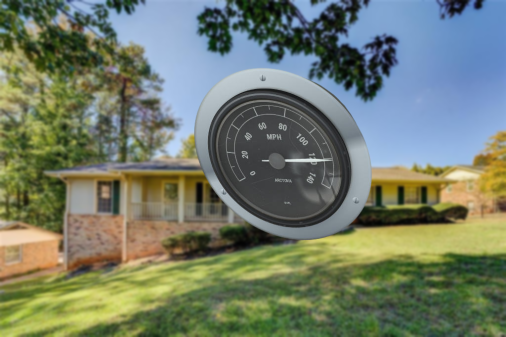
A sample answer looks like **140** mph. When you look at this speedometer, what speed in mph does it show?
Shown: **120** mph
